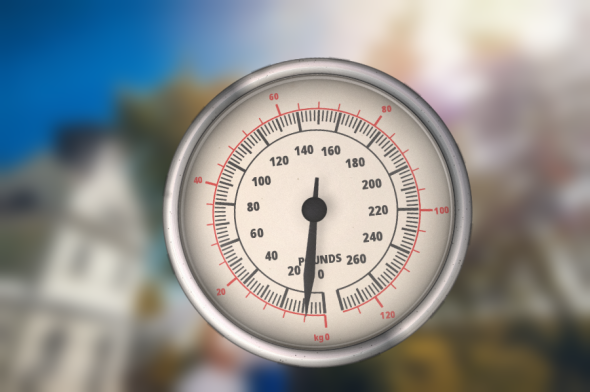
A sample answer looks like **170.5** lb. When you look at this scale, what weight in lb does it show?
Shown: **8** lb
